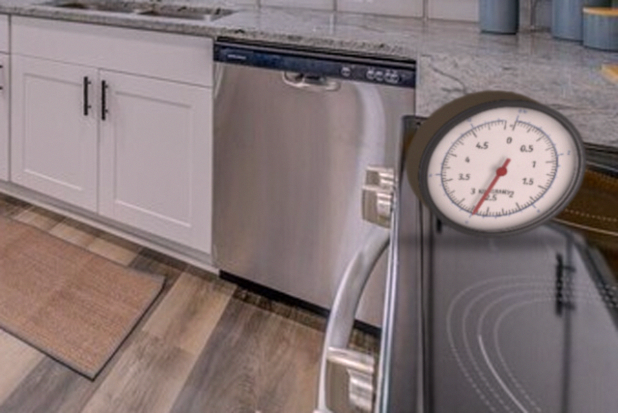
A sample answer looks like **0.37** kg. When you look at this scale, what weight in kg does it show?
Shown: **2.75** kg
